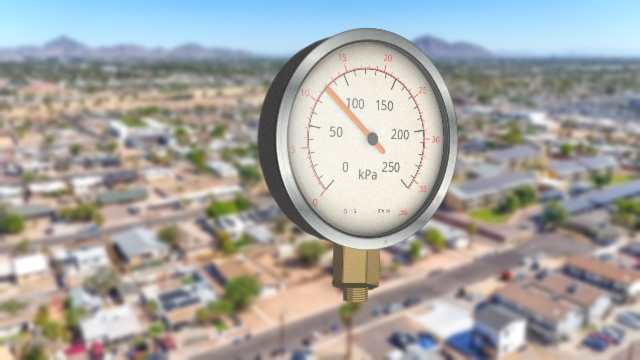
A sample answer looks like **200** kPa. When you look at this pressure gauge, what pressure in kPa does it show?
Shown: **80** kPa
